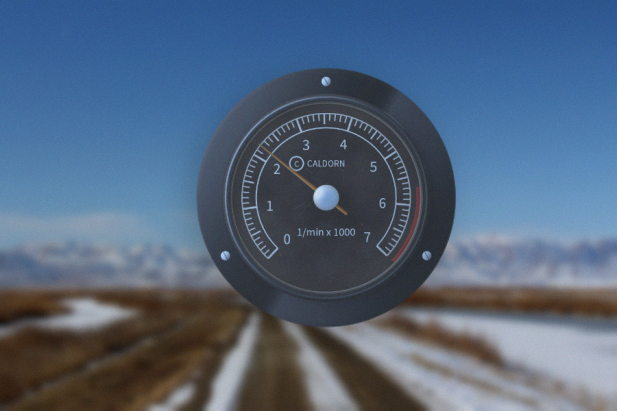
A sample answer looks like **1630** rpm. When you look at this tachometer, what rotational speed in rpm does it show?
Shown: **2200** rpm
